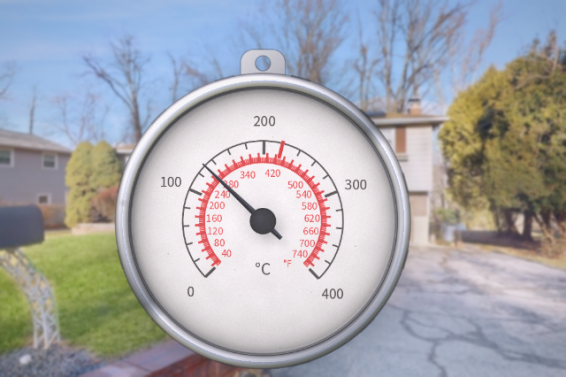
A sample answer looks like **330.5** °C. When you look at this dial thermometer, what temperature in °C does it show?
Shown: **130** °C
